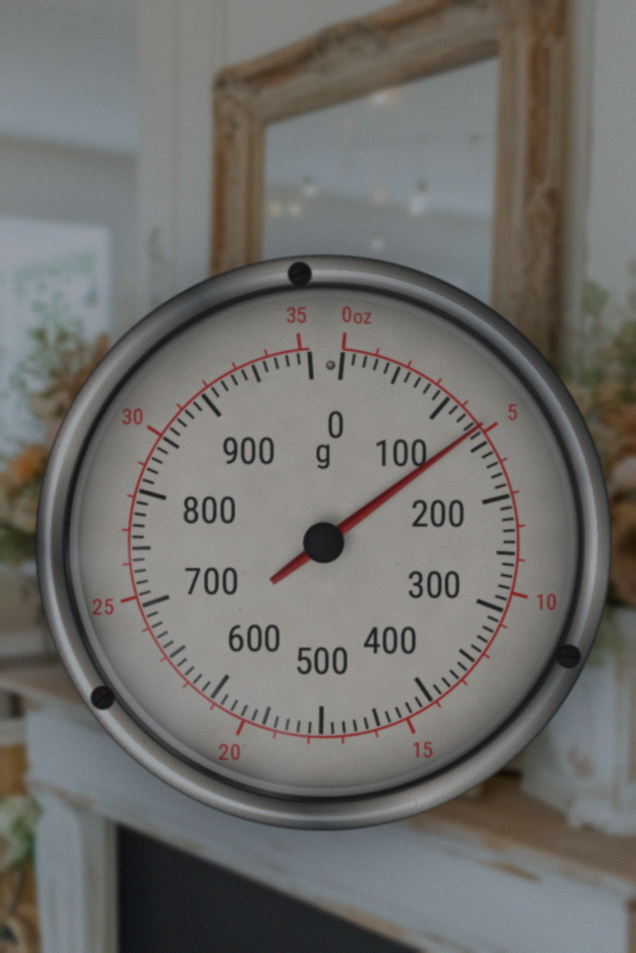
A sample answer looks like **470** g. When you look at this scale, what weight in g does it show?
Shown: **135** g
